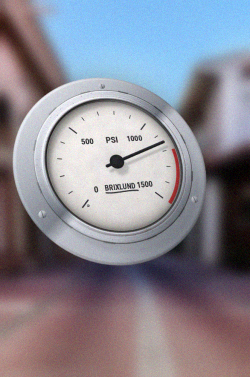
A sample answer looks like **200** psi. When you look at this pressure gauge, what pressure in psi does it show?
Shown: **1150** psi
